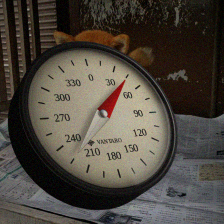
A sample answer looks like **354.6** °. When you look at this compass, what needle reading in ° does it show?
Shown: **45** °
